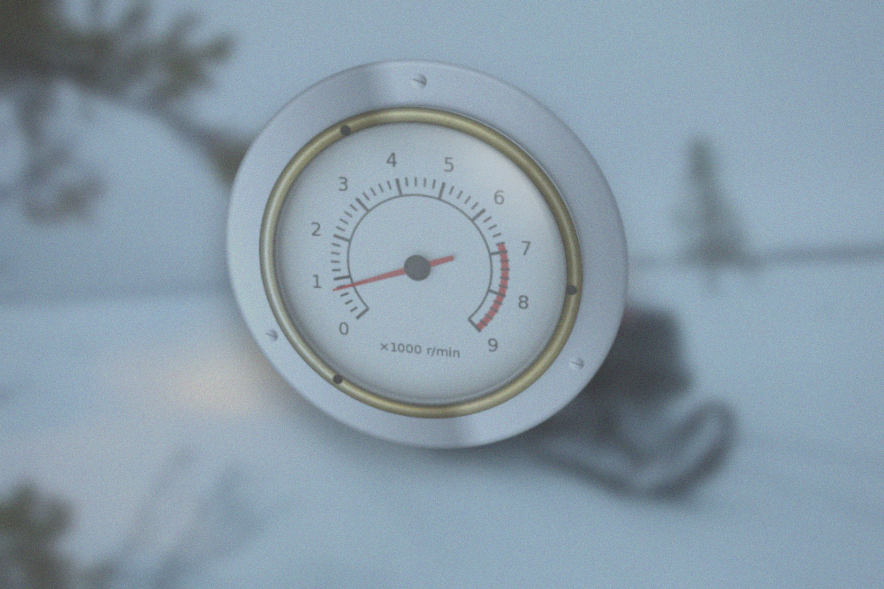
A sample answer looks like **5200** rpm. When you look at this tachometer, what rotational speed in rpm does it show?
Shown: **800** rpm
